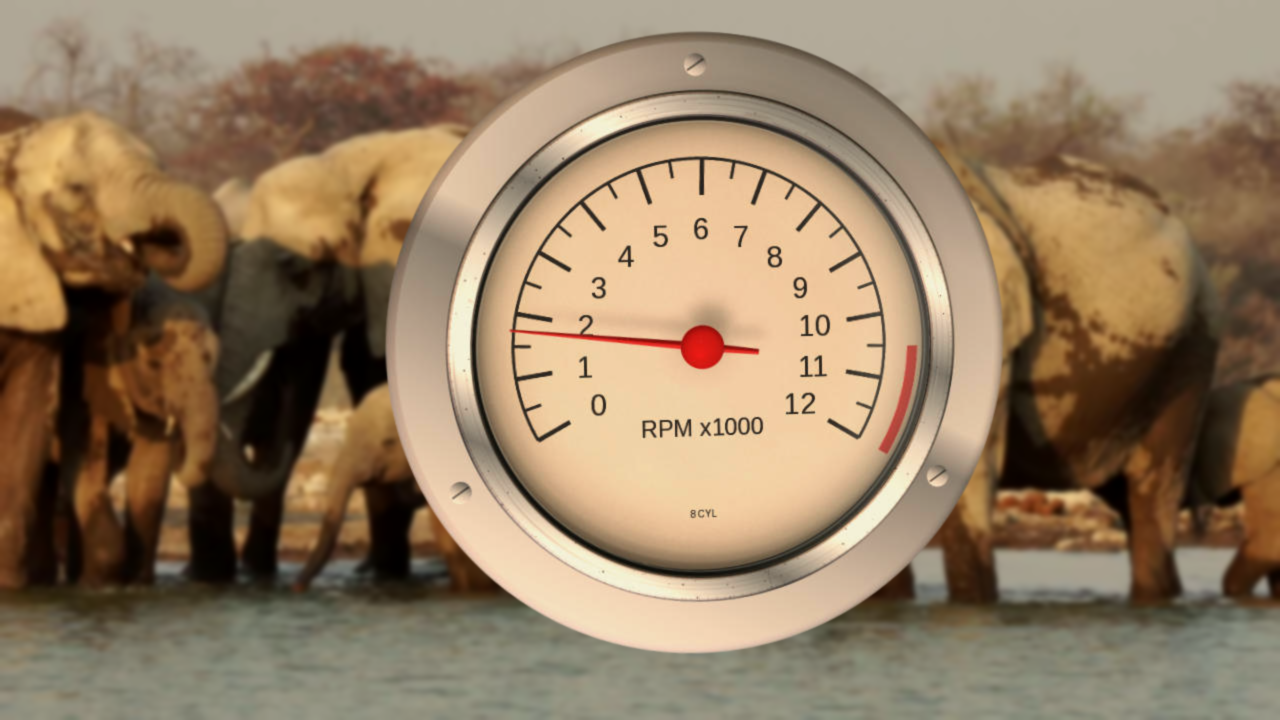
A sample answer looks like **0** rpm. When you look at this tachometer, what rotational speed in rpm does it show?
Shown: **1750** rpm
